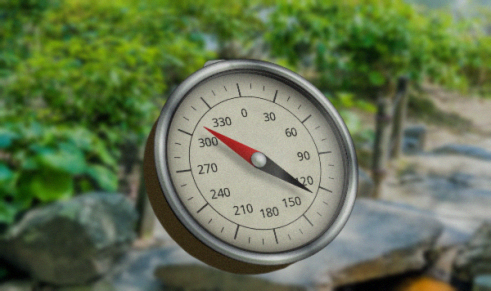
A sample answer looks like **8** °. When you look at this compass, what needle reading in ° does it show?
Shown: **310** °
